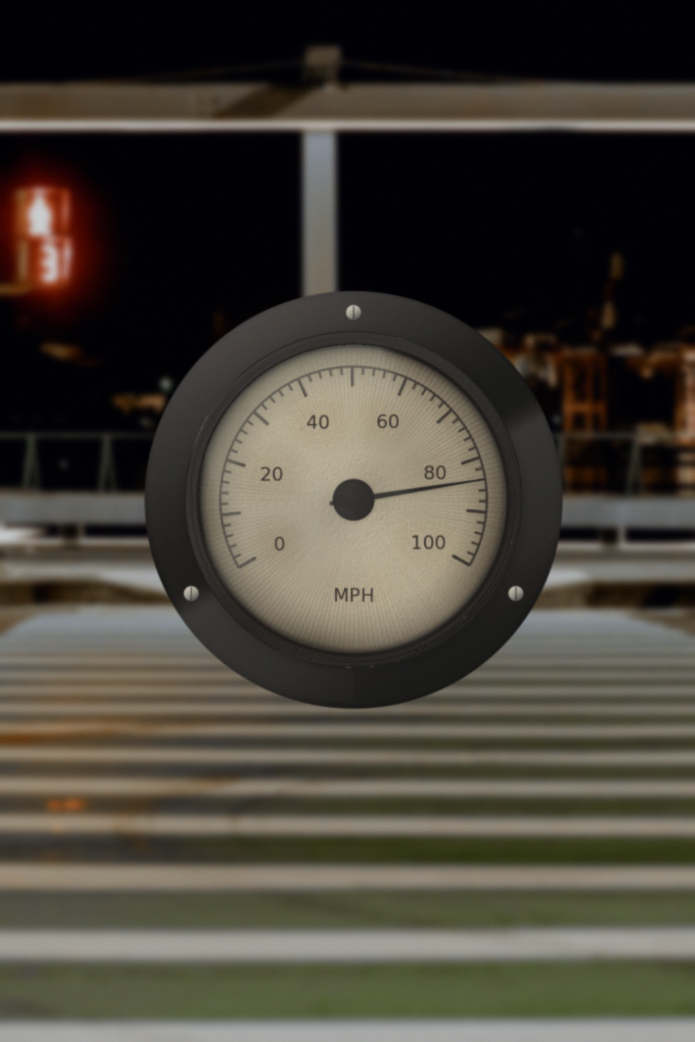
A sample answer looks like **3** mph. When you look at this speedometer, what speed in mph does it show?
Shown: **84** mph
